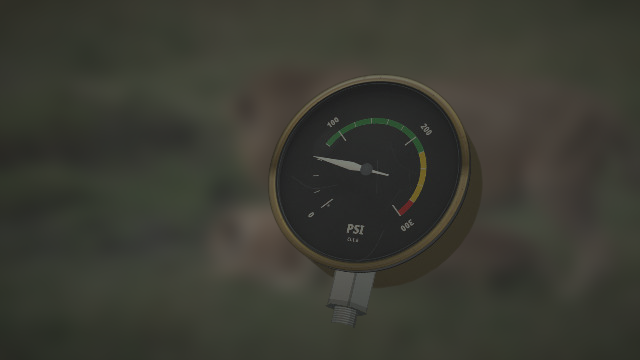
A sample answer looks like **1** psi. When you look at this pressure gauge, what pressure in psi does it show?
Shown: **60** psi
